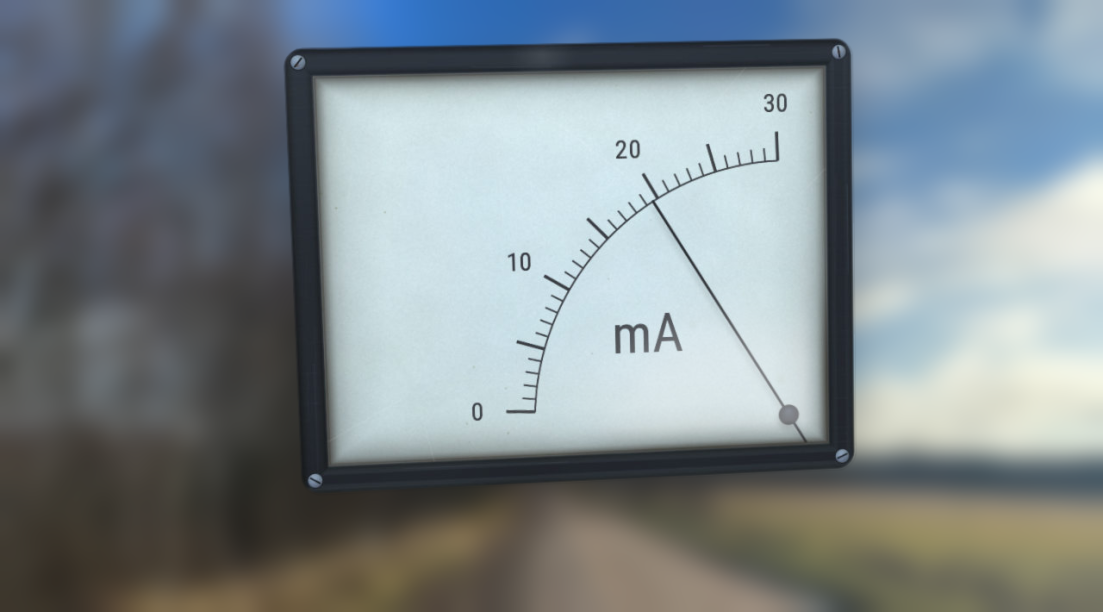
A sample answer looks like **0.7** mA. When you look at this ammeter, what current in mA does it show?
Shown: **19.5** mA
